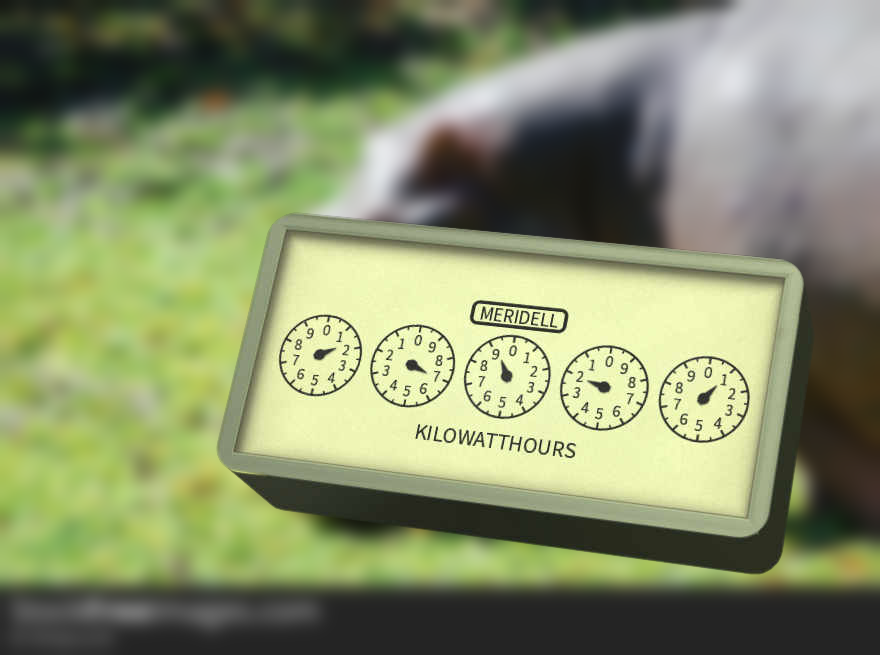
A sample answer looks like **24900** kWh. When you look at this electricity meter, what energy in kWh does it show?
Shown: **16921** kWh
